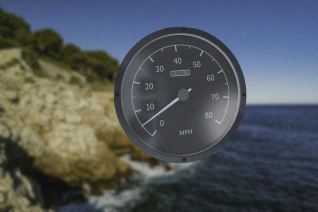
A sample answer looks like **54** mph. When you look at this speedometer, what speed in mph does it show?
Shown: **5** mph
